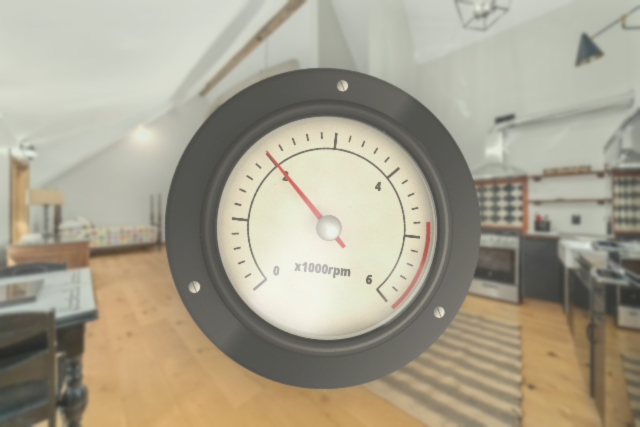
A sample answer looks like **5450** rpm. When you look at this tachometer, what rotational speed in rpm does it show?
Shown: **2000** rpm
